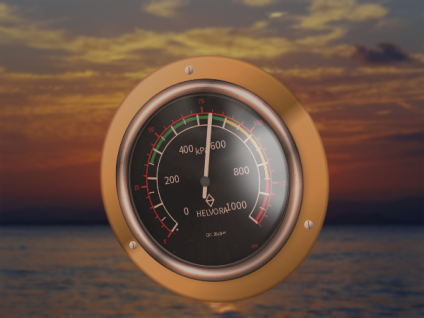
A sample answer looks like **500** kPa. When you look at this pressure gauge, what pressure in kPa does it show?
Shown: **550** kPa
